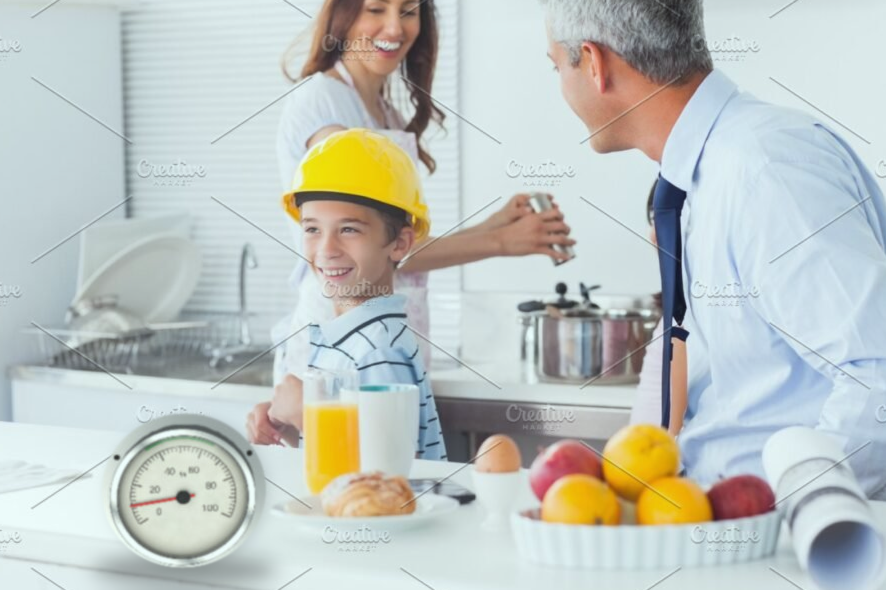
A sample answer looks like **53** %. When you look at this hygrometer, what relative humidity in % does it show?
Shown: **10** %
